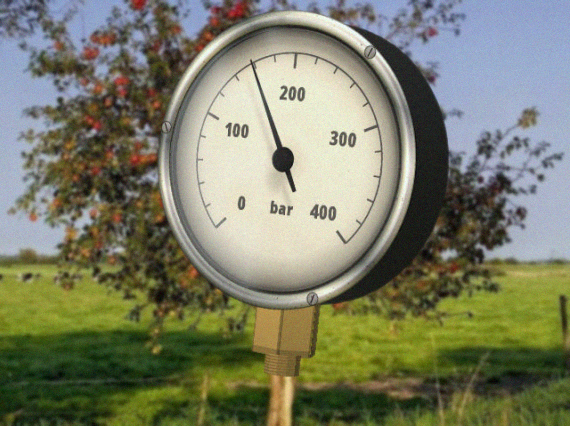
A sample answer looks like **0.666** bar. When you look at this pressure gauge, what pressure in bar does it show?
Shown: **160** bar
